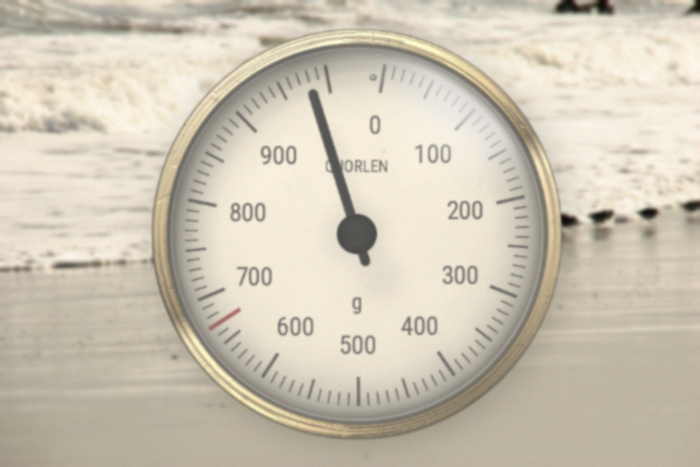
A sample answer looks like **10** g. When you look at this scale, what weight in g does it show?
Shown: **980** g
